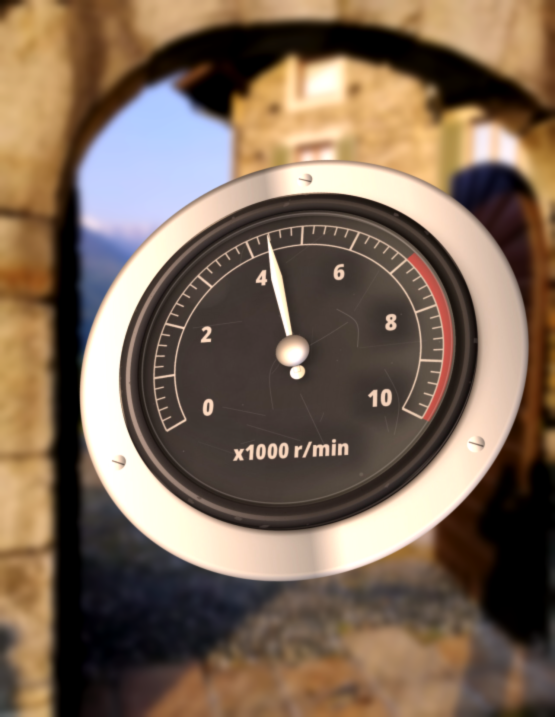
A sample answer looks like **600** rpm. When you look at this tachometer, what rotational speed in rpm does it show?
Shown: **4400** rpm
